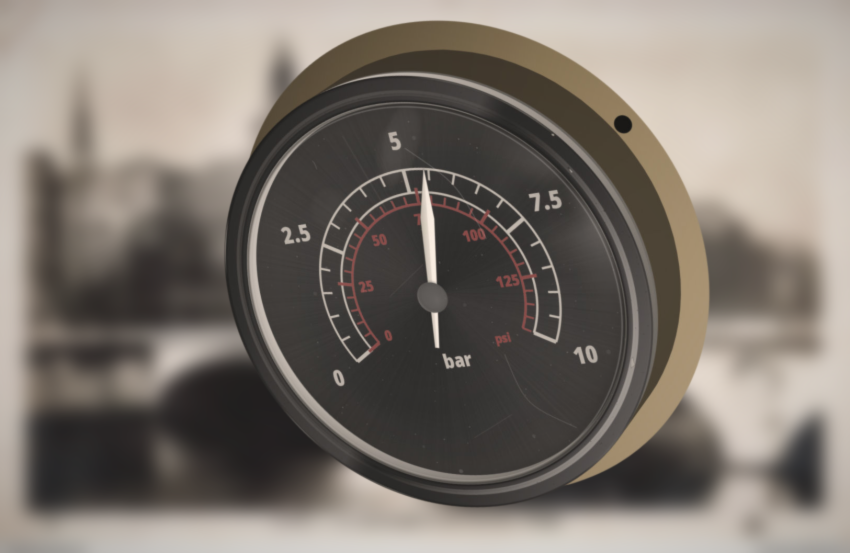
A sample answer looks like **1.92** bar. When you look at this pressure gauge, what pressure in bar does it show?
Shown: **5.5** bar
